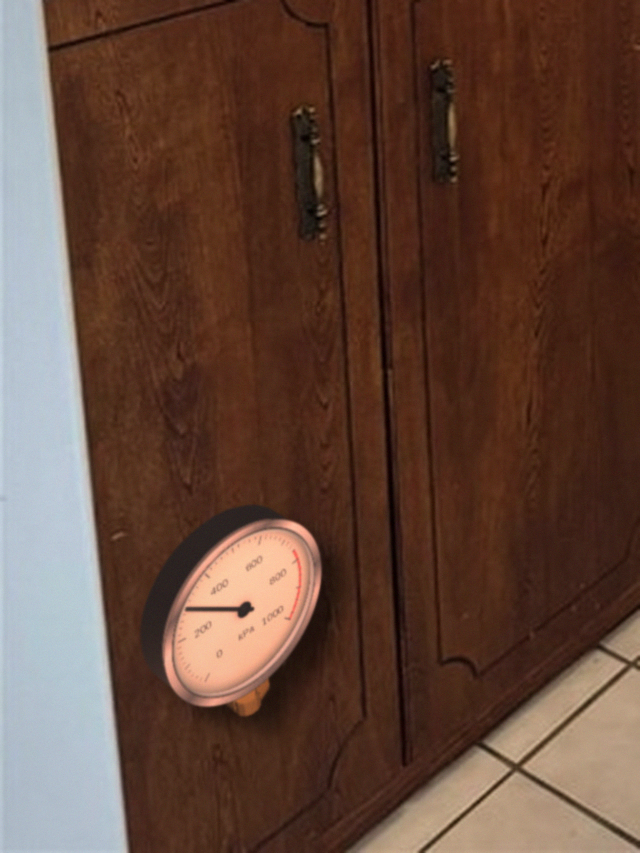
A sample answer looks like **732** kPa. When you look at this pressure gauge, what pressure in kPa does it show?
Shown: **300** kPa
